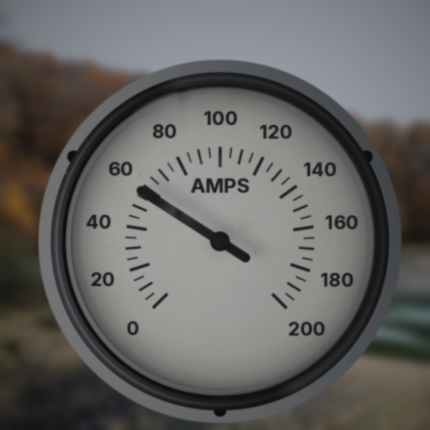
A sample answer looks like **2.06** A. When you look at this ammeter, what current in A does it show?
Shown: **57.5** A
